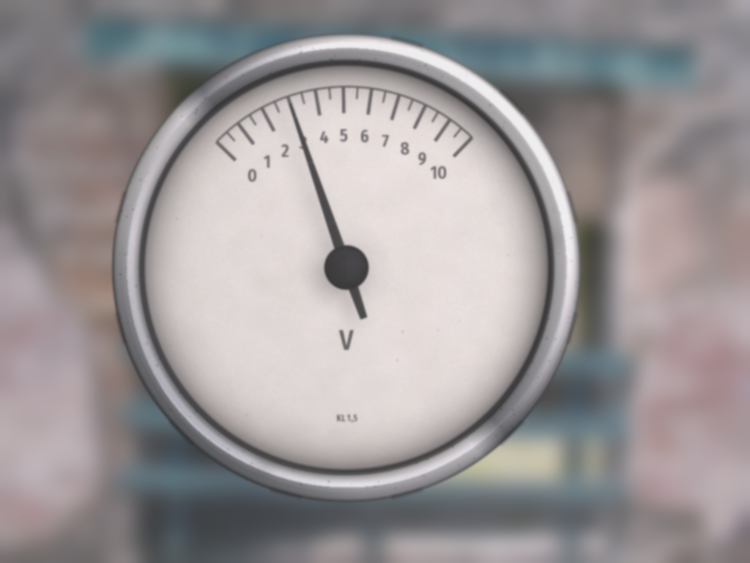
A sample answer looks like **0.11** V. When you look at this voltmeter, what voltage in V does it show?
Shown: **3** V
